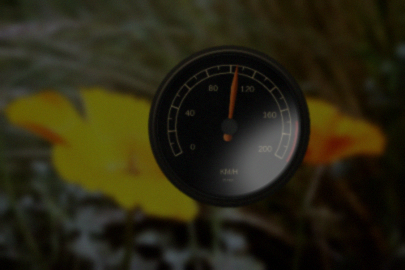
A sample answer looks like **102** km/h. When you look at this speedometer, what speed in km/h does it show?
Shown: **105** km/h
